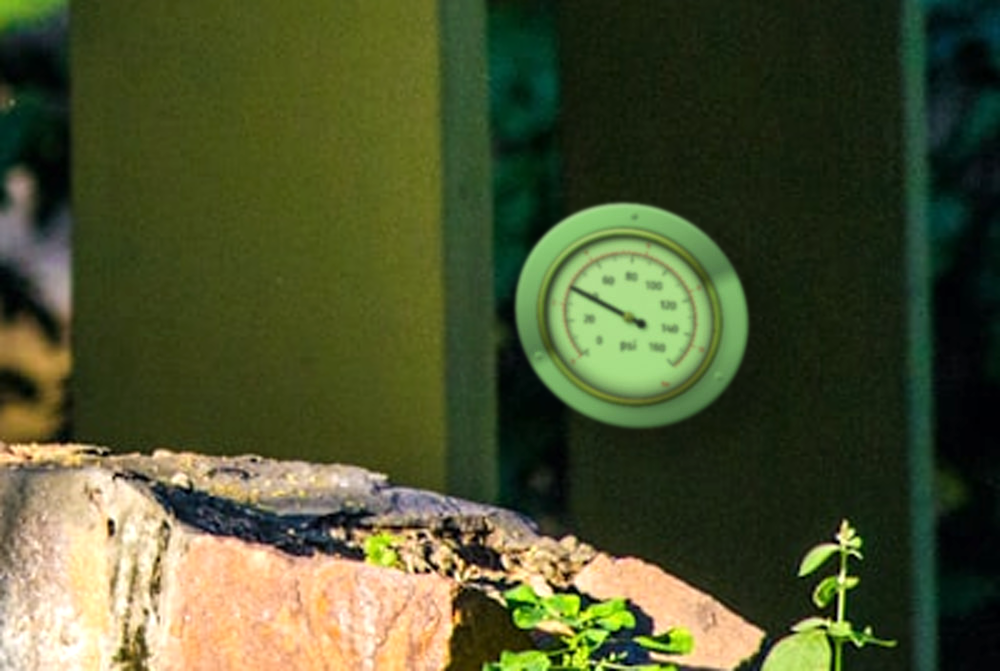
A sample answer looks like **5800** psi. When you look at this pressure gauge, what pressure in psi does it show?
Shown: **40** psi
